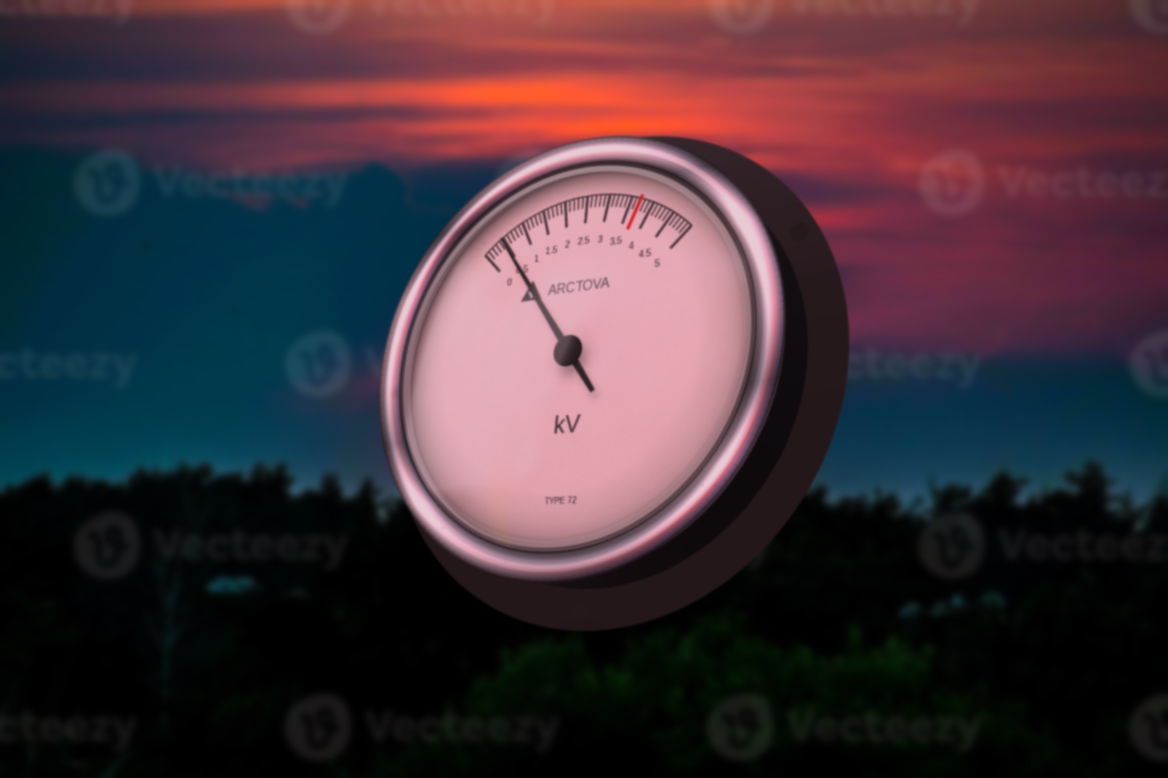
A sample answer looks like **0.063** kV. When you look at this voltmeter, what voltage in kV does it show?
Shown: **0.5** kV
